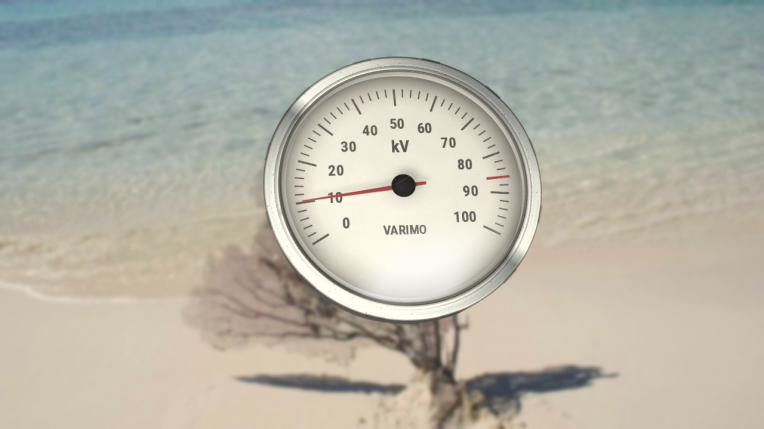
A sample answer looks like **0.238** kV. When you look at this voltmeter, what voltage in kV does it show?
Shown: **10** kV
